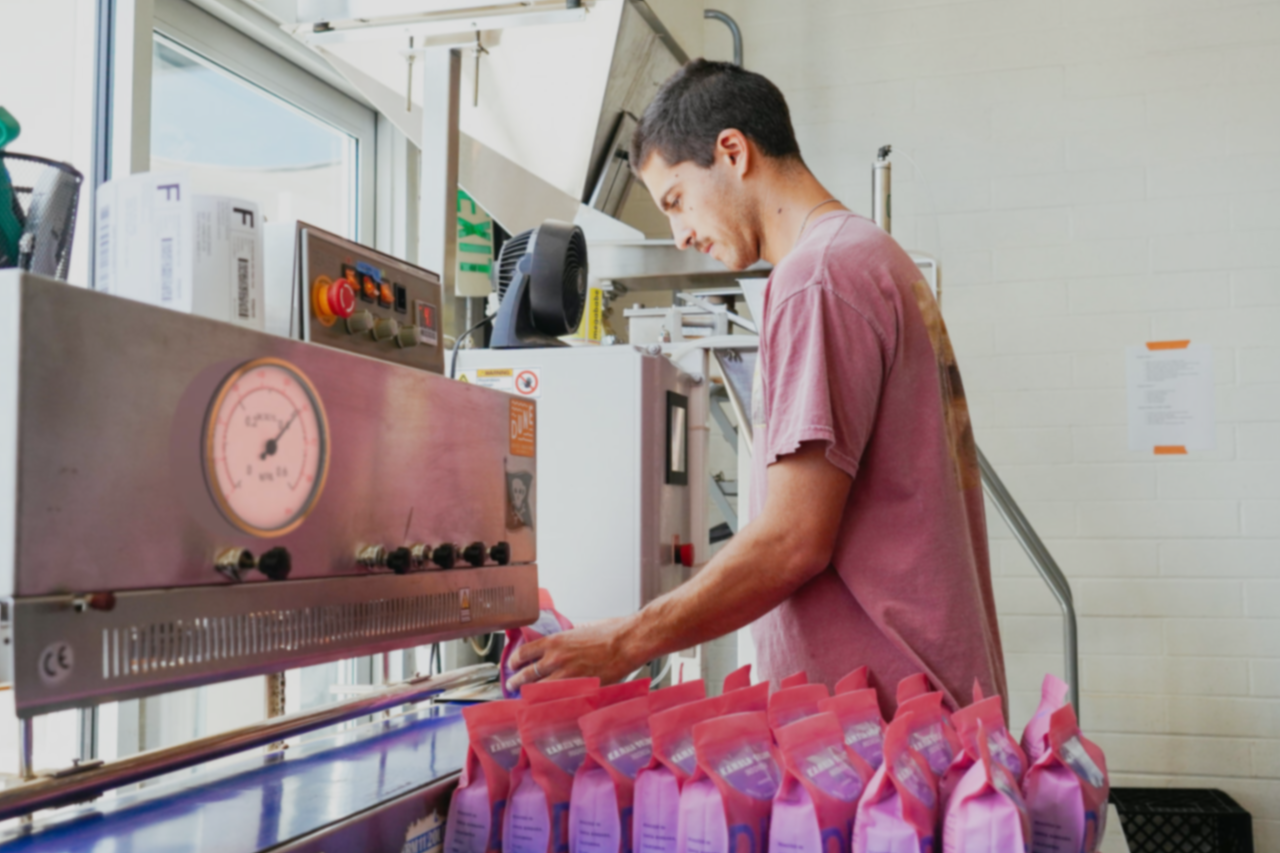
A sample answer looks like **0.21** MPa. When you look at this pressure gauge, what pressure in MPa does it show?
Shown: **0.4** MPa
